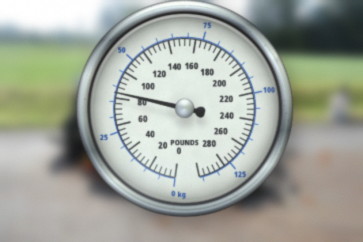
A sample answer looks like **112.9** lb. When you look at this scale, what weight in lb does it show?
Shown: **84** lb
